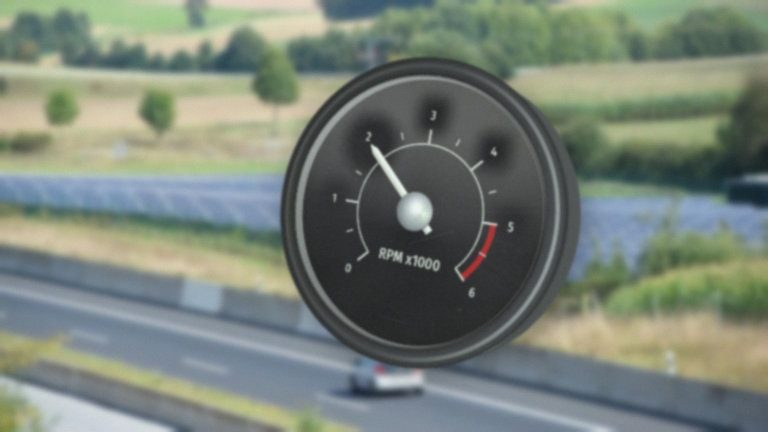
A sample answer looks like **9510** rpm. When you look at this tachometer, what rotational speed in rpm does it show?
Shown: **2000** rpm
